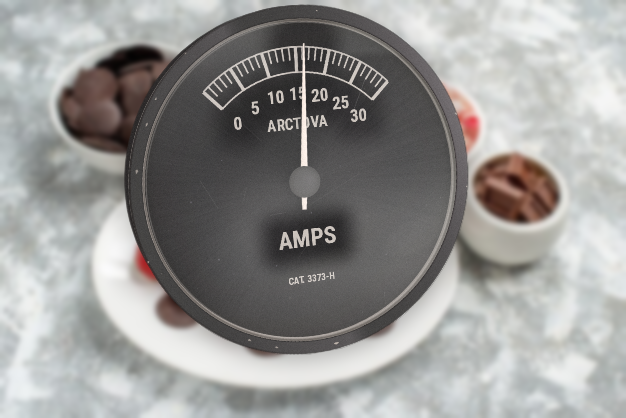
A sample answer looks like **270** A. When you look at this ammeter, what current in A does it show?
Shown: **16** A
